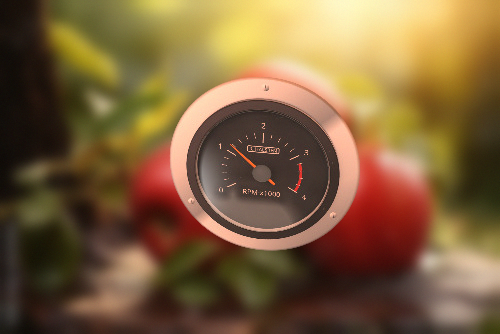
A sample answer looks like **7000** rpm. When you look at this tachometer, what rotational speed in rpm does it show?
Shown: **1200** rpm
